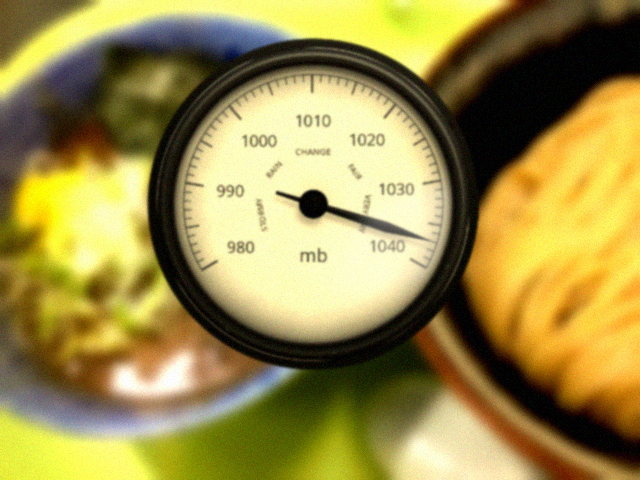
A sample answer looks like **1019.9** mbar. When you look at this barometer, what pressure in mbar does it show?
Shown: **1037** mbar
